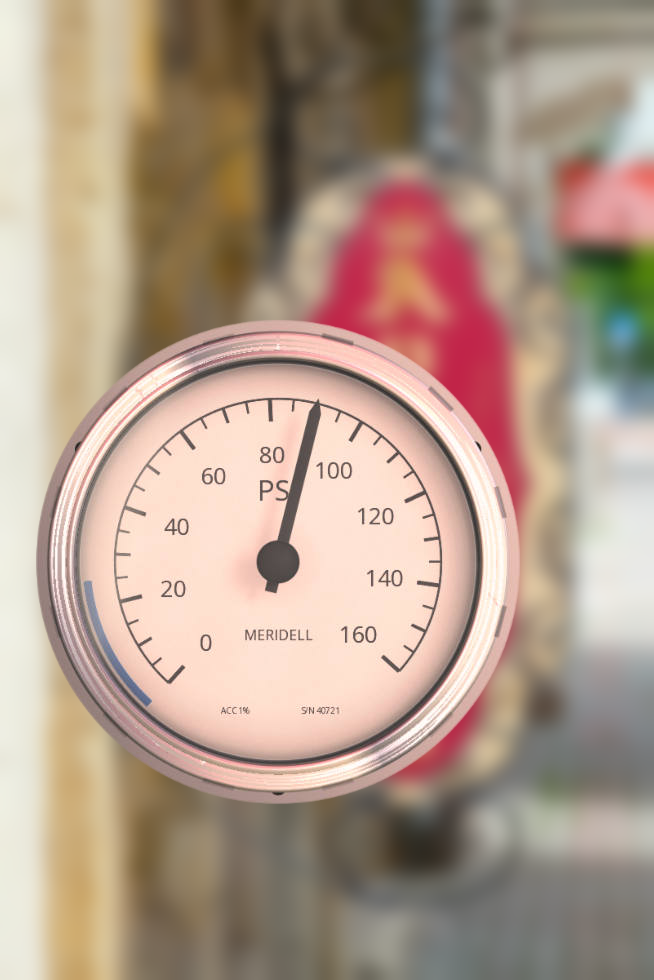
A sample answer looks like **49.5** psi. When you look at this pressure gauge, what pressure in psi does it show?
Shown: **90** psi
